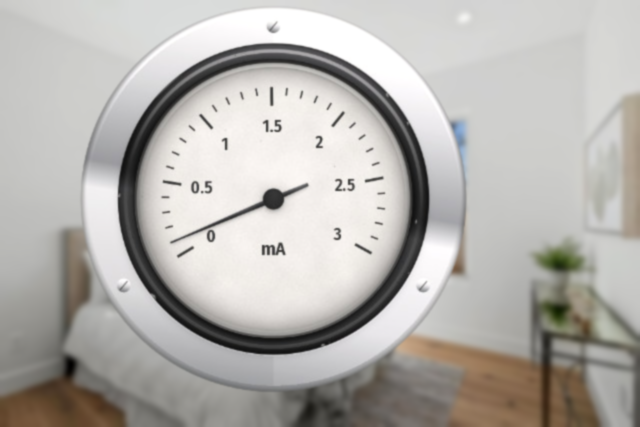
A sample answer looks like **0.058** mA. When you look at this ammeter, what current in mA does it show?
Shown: **0.1** mA
